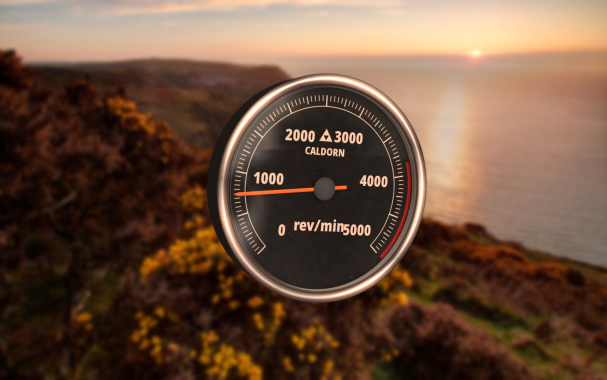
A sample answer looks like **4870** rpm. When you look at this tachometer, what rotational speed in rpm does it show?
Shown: **750** rpm
